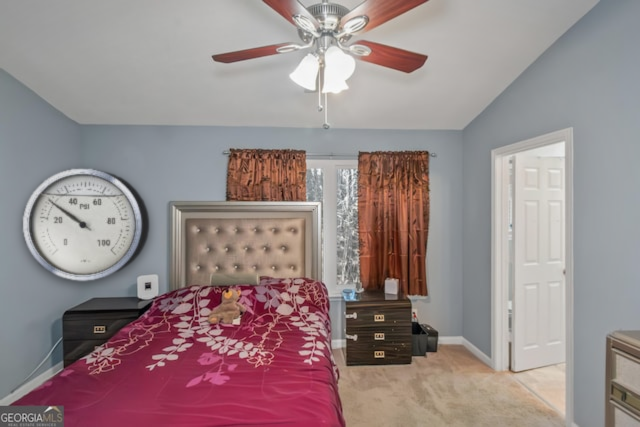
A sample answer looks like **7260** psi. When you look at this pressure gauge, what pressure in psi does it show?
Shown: **30** psi
